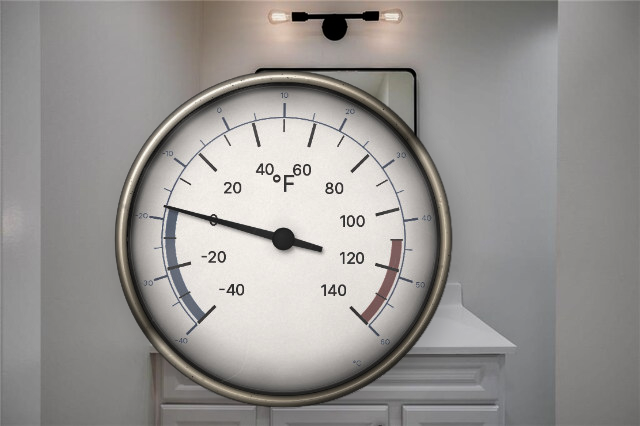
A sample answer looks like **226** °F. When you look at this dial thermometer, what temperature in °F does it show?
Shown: **0** °F
